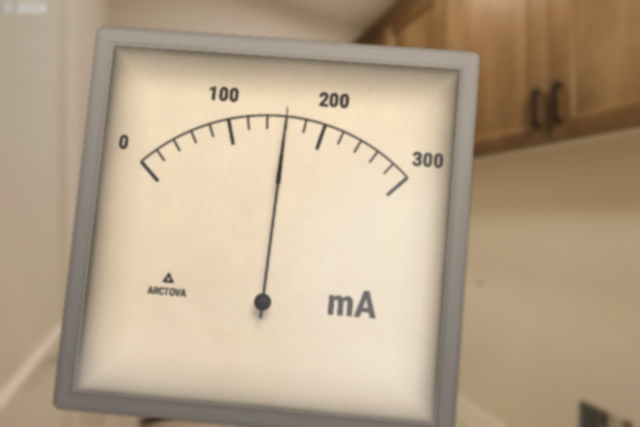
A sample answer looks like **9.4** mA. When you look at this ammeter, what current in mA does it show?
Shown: **160** mA
